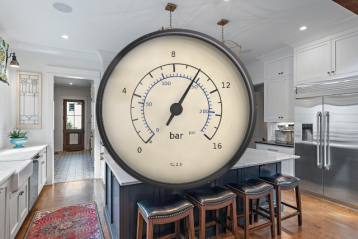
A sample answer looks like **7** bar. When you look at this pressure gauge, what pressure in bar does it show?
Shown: **10** bar
